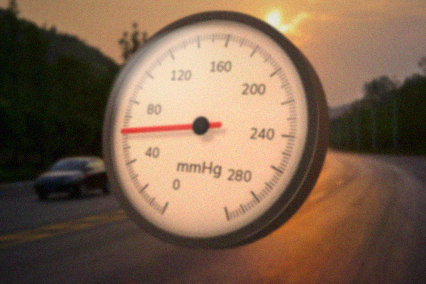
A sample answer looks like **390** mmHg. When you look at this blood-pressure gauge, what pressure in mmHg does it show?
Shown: **60** mmHg
